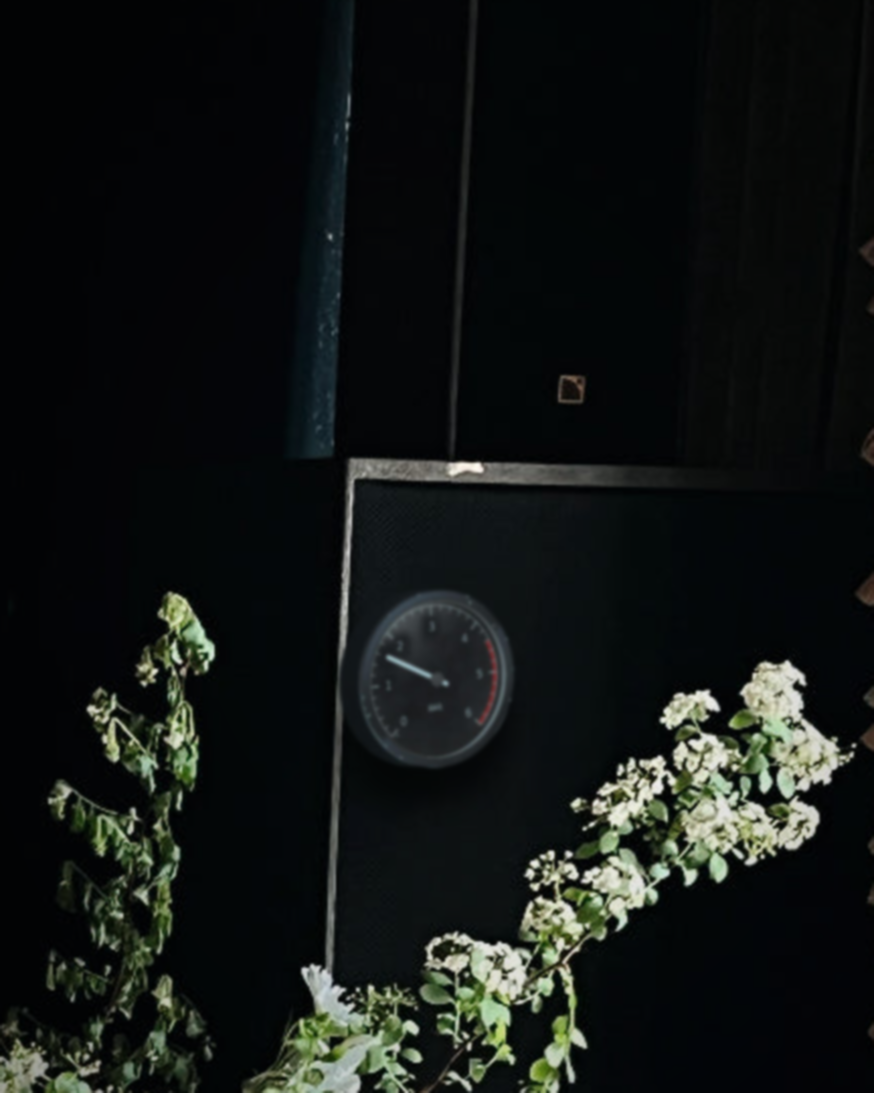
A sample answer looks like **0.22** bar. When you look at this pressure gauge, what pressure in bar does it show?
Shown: **1.6** bar
